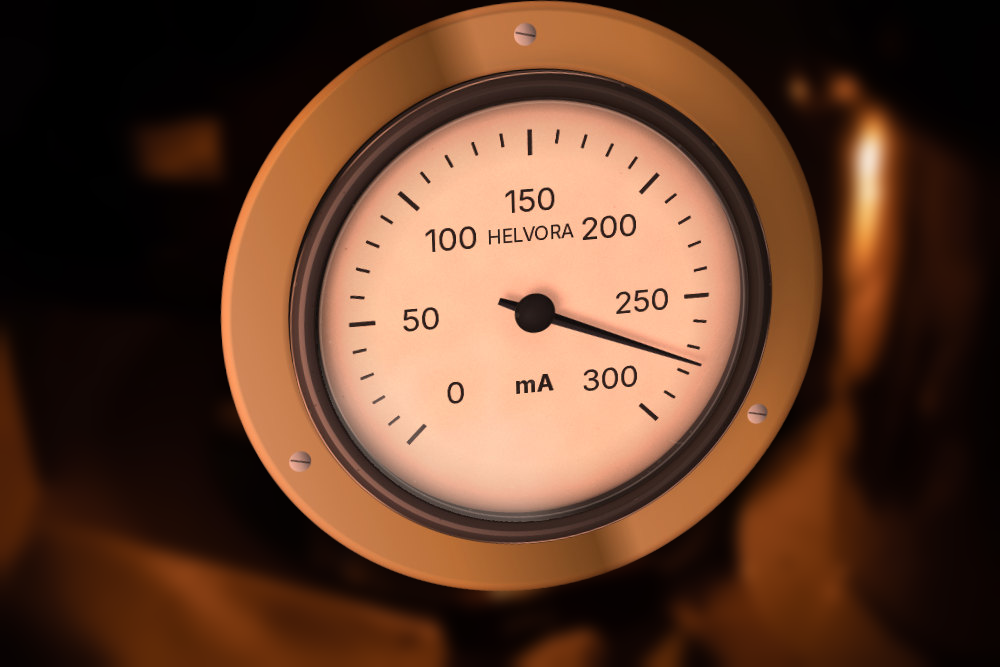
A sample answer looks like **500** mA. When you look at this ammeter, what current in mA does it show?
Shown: **275** mA
